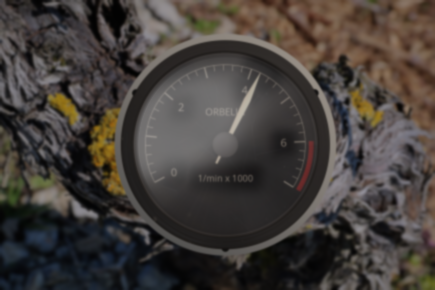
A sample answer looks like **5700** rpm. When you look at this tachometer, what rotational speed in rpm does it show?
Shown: **4200** rpm
